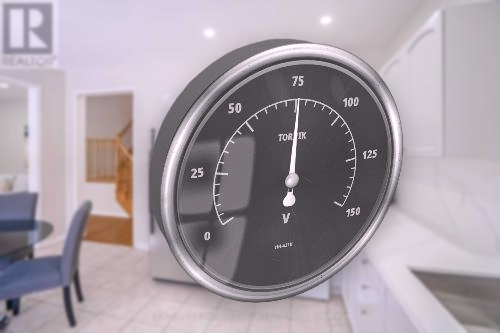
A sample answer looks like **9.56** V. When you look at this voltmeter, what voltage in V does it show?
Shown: **75** V
